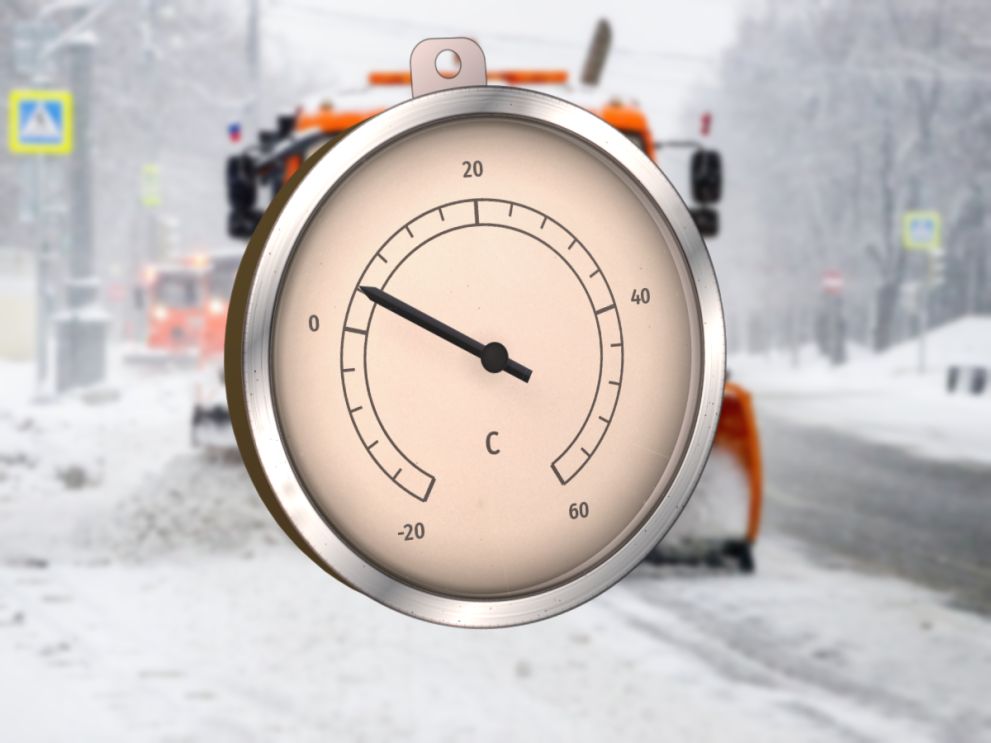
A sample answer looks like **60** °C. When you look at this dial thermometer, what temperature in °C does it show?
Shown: **4** °C
